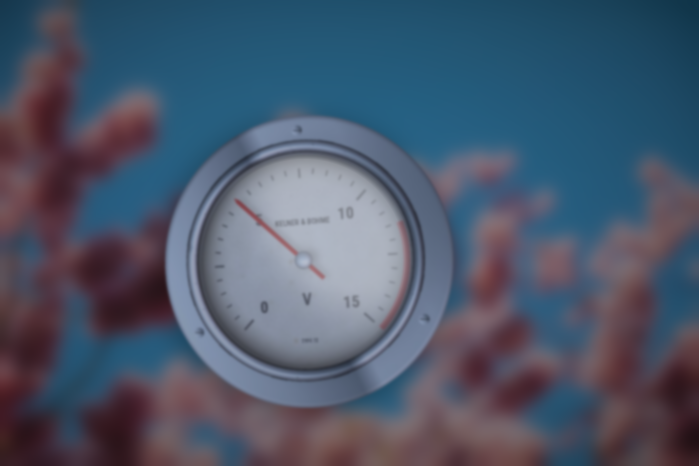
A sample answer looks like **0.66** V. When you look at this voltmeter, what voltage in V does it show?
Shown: **5** V
